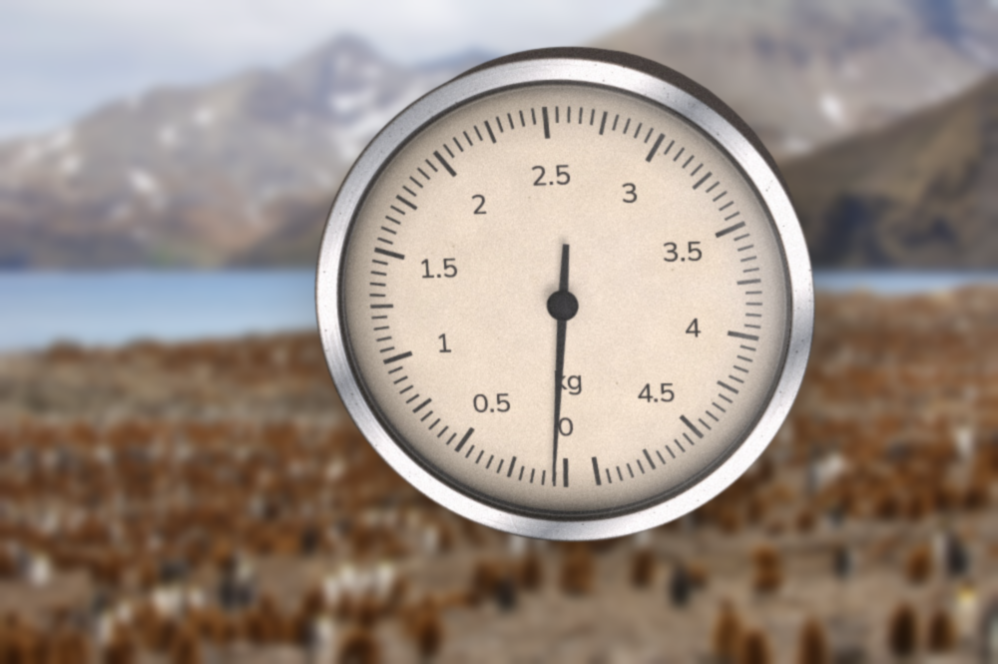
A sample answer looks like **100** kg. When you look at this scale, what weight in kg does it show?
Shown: **0.05** kg
